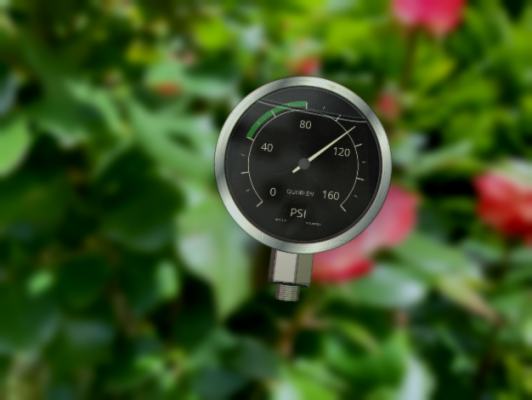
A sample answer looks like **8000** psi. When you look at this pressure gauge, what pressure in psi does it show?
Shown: **110** psi
